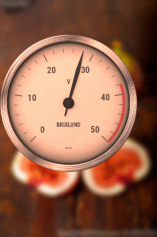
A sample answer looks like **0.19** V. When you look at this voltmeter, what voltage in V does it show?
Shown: **28** V
